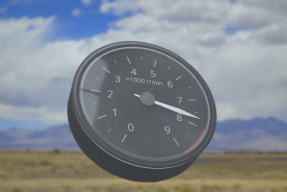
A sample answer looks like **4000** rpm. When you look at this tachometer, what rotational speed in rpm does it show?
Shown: **7750** rpm
